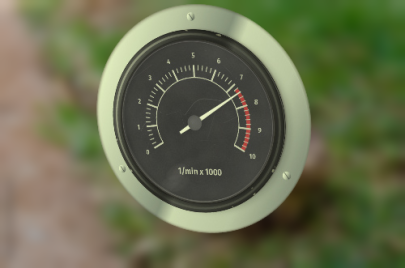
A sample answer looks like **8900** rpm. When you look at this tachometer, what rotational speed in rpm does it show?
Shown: **7400** rpm
